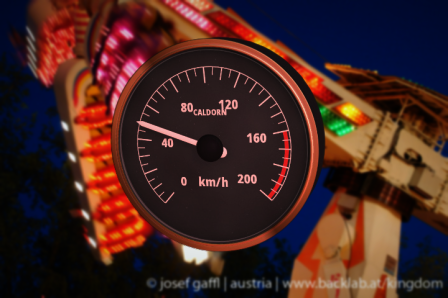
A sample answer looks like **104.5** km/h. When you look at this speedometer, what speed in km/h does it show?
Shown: **50** km/h
